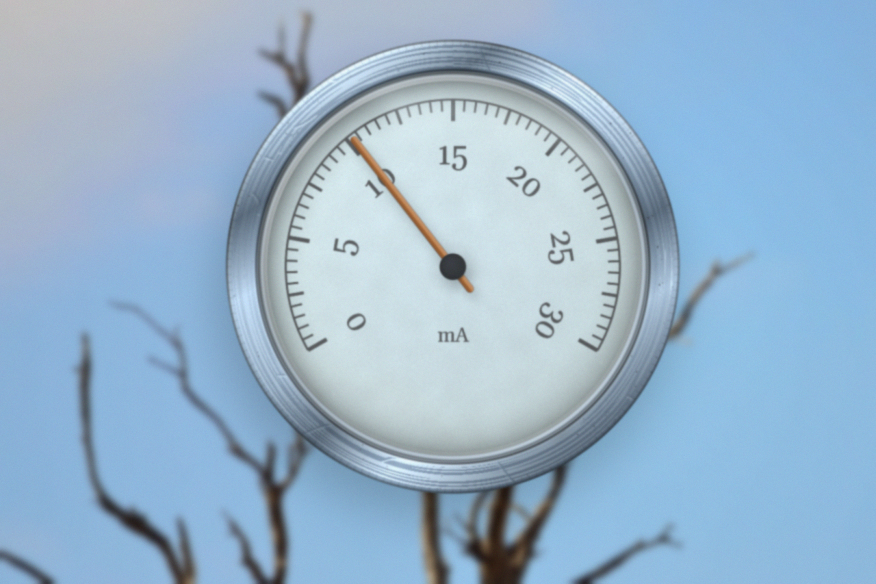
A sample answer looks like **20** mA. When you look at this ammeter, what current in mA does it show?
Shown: **10.25** mA
